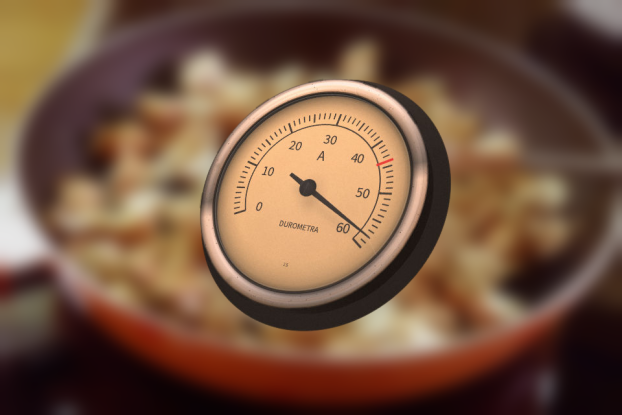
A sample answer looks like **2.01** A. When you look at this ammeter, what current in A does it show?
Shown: **58** A
